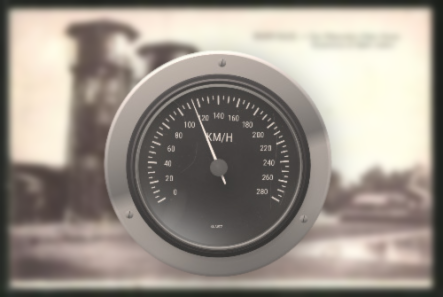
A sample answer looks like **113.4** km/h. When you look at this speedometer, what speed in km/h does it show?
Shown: **115** km/h
